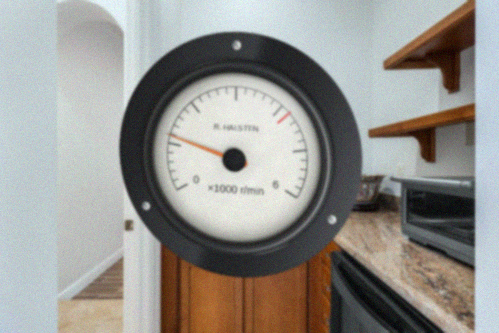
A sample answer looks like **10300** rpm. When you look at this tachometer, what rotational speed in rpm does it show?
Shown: **1200** rpm
